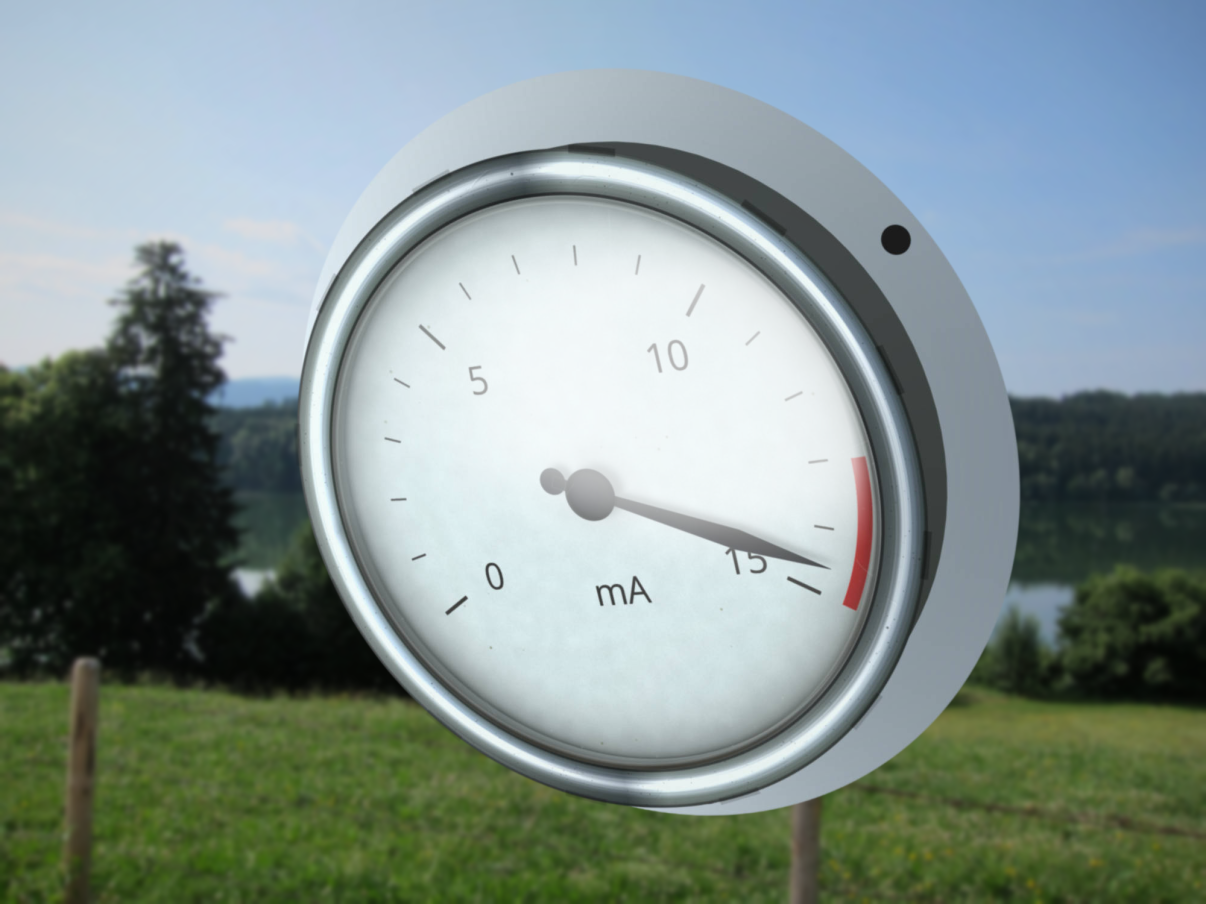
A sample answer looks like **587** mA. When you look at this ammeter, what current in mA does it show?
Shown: **14.5** mA
